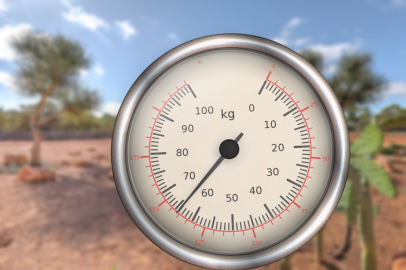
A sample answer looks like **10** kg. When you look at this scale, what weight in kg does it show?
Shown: **64** kg
